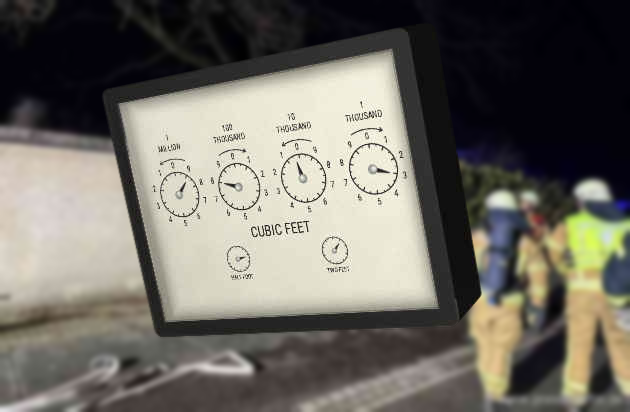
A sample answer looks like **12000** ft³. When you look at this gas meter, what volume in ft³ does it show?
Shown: **880300** ft³
